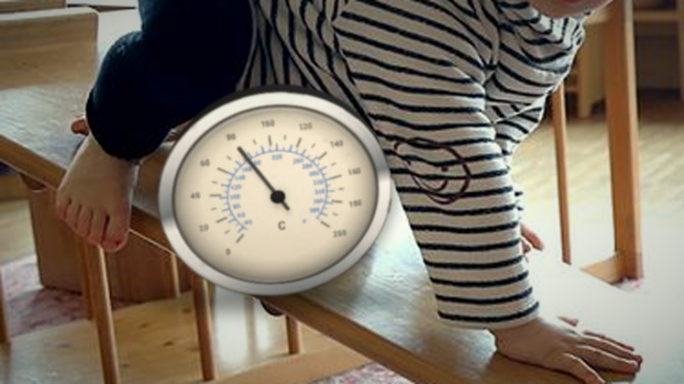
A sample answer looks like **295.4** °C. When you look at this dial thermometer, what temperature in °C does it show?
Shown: **80** °C
